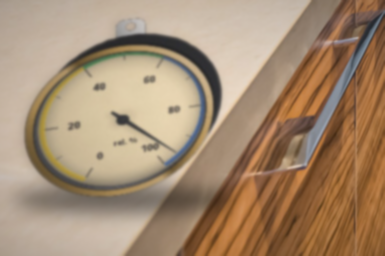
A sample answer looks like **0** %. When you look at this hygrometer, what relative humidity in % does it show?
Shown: **95** %
